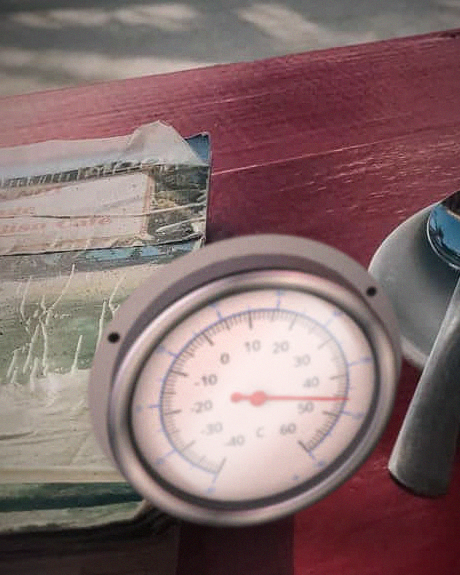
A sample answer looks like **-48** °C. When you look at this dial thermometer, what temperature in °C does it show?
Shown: **45** °C
